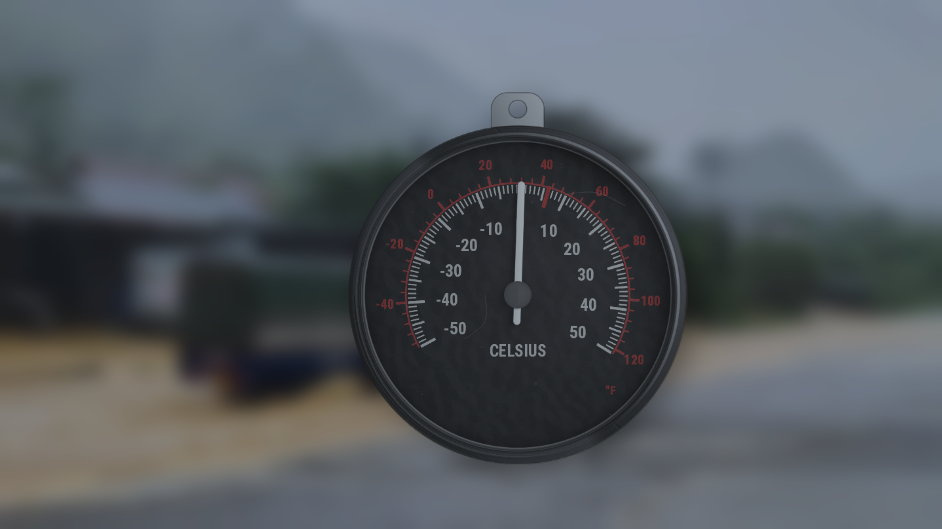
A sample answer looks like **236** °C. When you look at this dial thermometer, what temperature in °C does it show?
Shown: **0** °C
